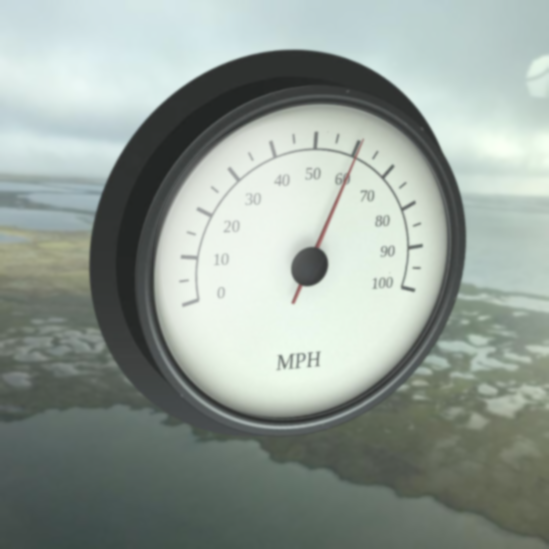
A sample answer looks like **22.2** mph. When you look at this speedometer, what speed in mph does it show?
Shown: **60** mph
